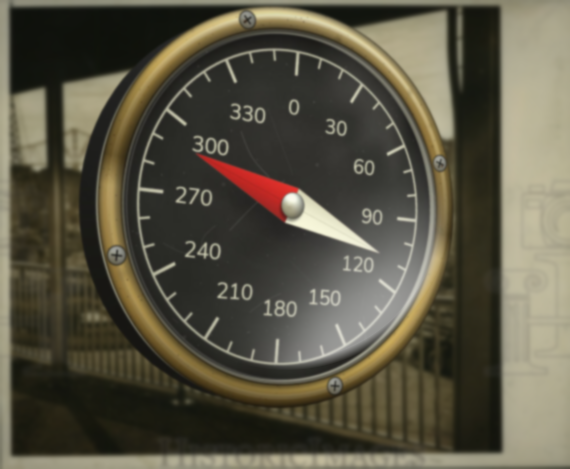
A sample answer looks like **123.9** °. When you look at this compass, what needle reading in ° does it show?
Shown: **290** °
